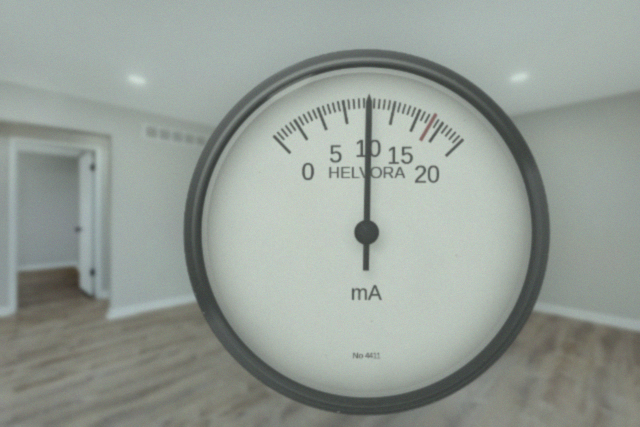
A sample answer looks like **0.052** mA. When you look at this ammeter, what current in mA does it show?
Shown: **10** mA
